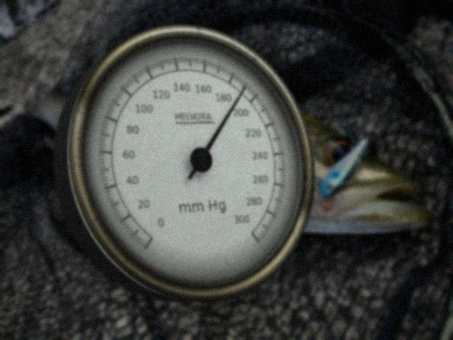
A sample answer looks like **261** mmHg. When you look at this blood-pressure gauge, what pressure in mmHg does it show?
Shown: **190** mmHg
